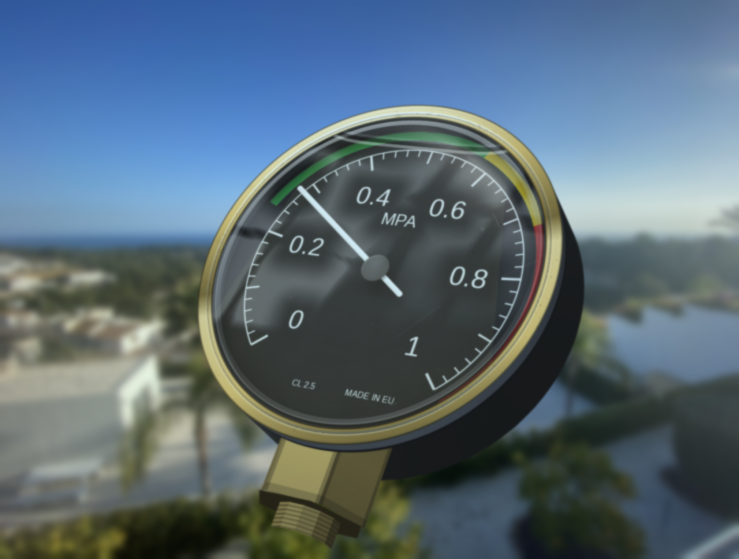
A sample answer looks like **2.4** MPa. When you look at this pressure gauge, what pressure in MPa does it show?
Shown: **0.28** MPa
